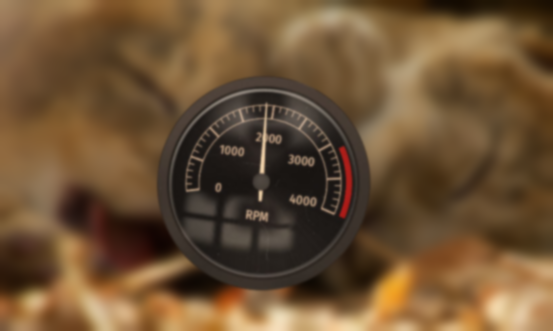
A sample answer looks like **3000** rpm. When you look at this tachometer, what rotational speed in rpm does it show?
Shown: **1900** rpm
